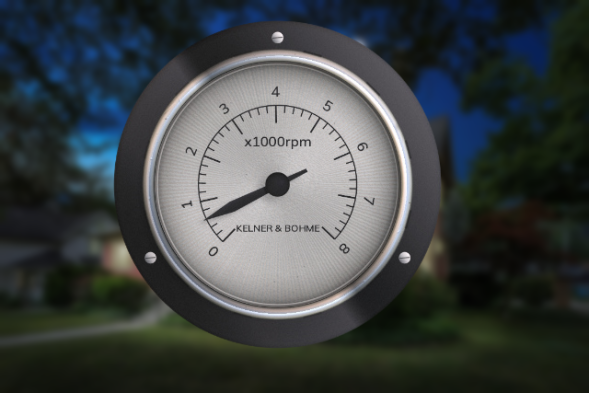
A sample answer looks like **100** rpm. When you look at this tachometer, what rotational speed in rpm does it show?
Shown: **600** rpm
